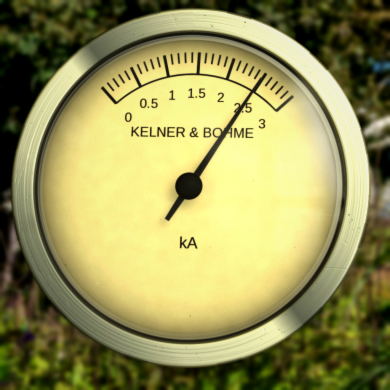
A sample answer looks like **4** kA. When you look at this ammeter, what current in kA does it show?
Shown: **2.5** kA
